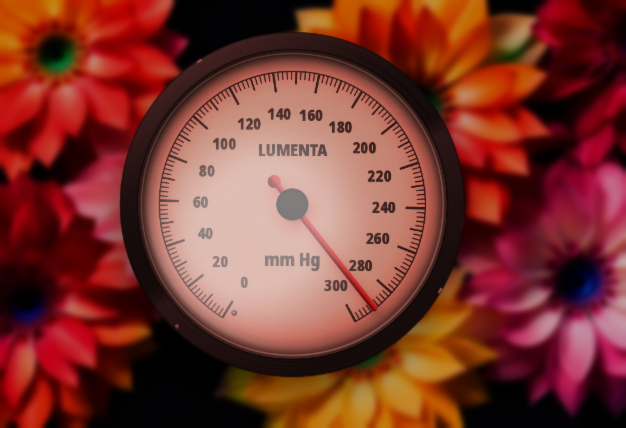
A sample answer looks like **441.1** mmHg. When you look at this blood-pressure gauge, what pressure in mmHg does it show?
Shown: **290** mmHg
